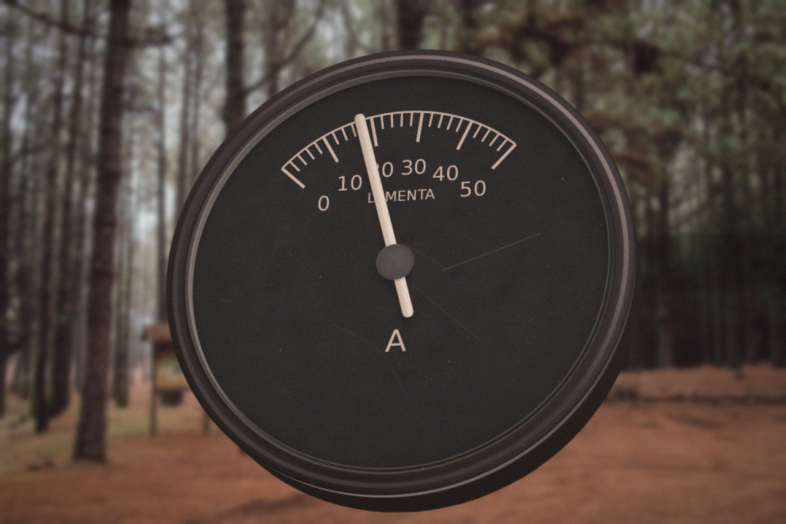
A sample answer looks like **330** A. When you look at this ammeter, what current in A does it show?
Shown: **18** A
